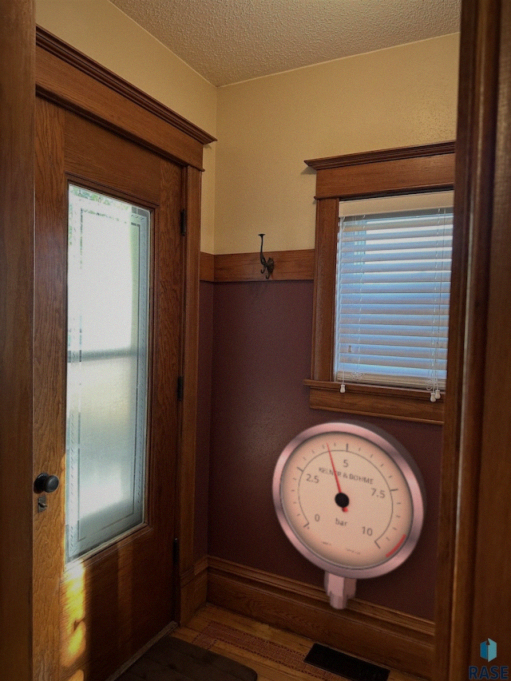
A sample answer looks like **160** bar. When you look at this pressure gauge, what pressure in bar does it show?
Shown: **4.25** bar
